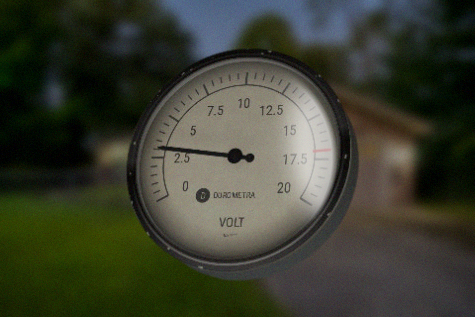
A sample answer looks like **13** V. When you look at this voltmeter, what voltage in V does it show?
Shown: **3** V
